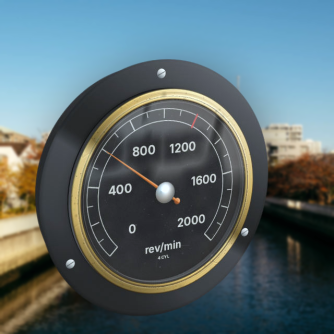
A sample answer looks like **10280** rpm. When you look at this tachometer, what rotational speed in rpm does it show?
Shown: **600** rpm
